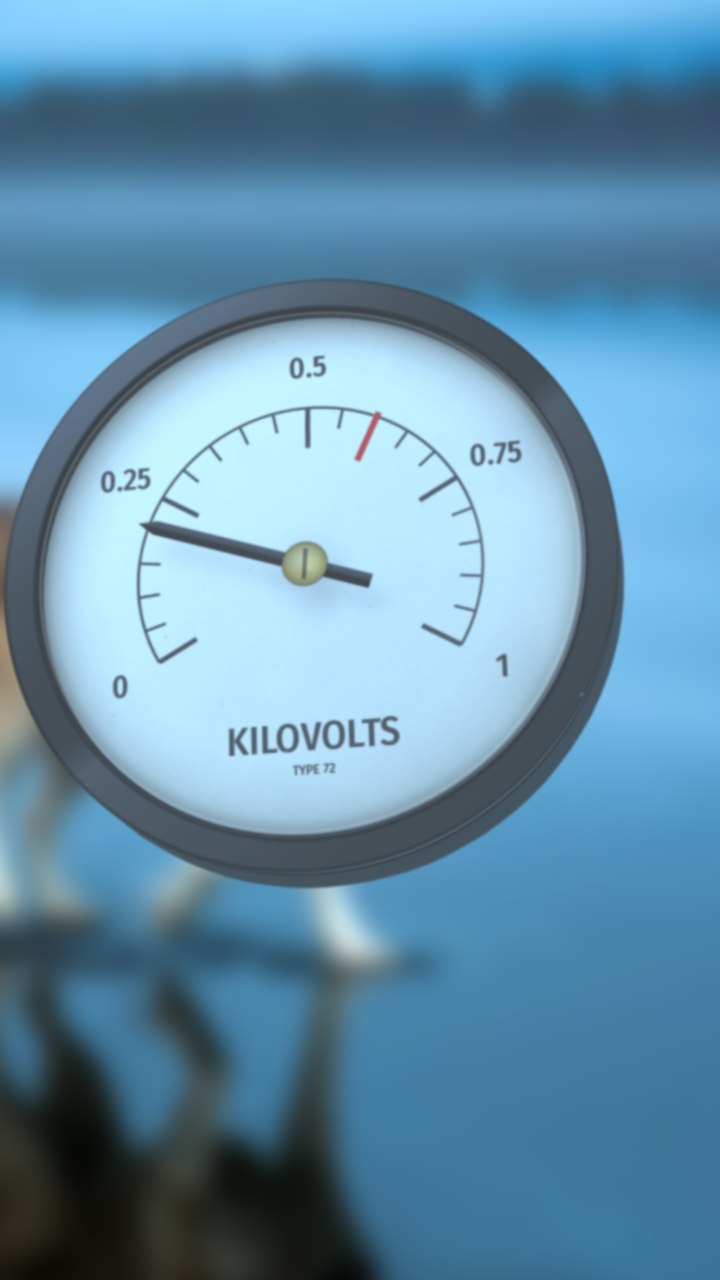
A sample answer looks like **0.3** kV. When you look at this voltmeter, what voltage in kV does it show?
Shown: **0.2** kV
